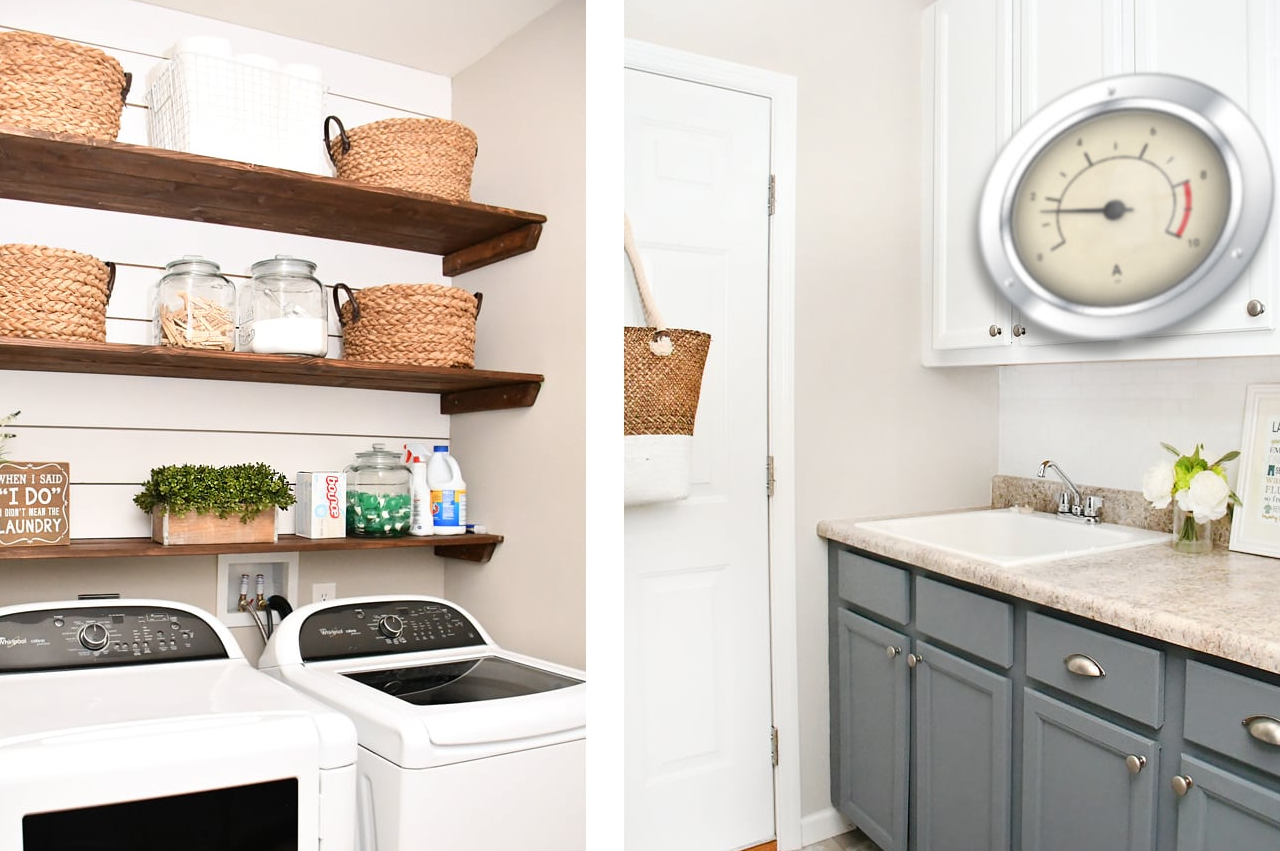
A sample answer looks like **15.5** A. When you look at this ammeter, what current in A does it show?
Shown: **1.5** A
